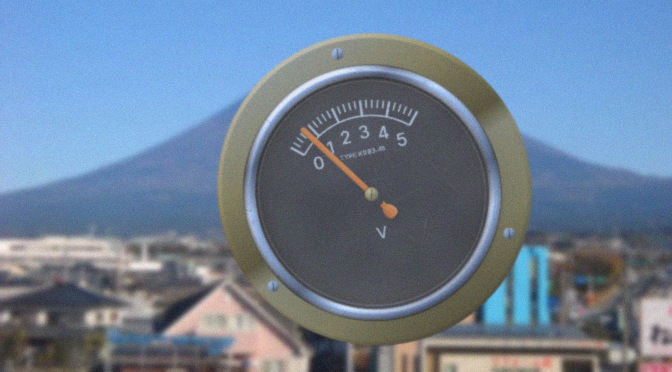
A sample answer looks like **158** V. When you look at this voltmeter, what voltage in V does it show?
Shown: **0.8** V
